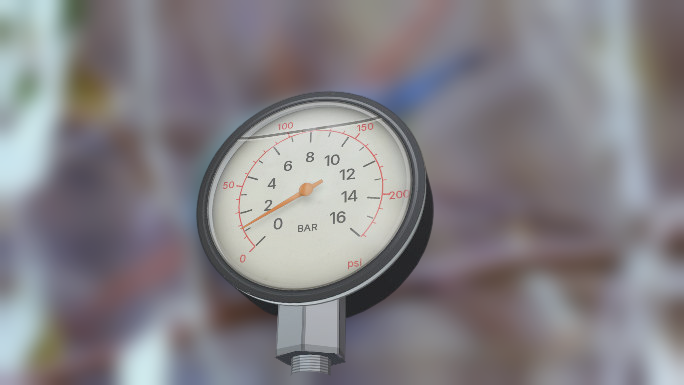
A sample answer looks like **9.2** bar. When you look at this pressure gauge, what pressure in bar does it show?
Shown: **1** bar
